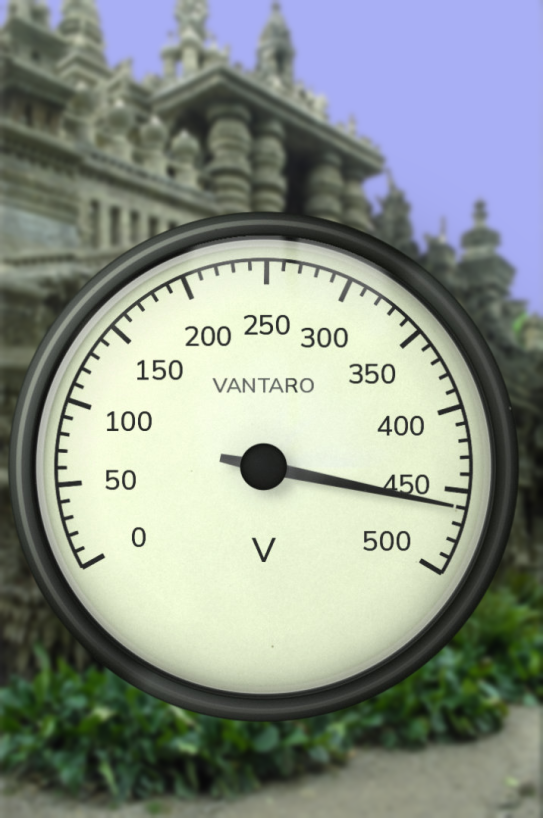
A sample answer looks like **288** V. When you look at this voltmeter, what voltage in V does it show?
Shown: **460** V
